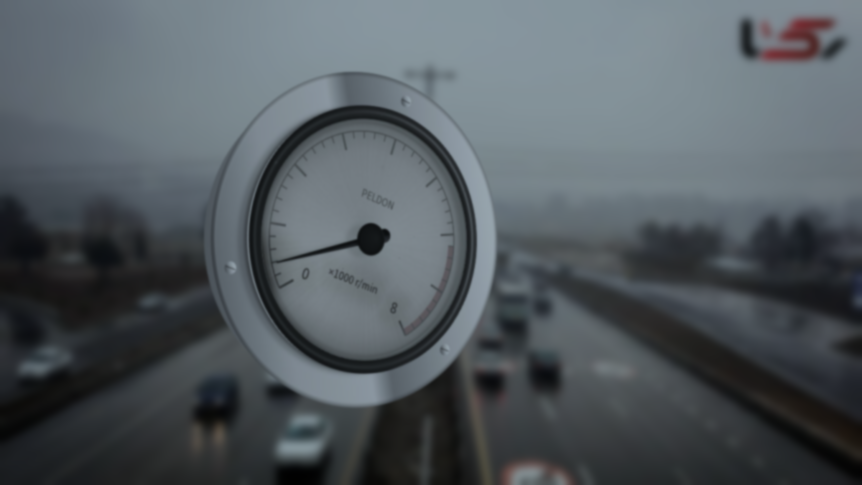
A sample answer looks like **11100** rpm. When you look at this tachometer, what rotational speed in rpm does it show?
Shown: **400** rpm
